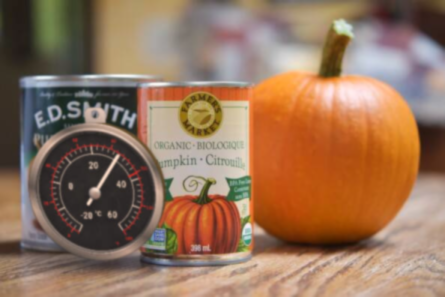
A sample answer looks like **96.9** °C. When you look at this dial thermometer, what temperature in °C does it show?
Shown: **30** °C
